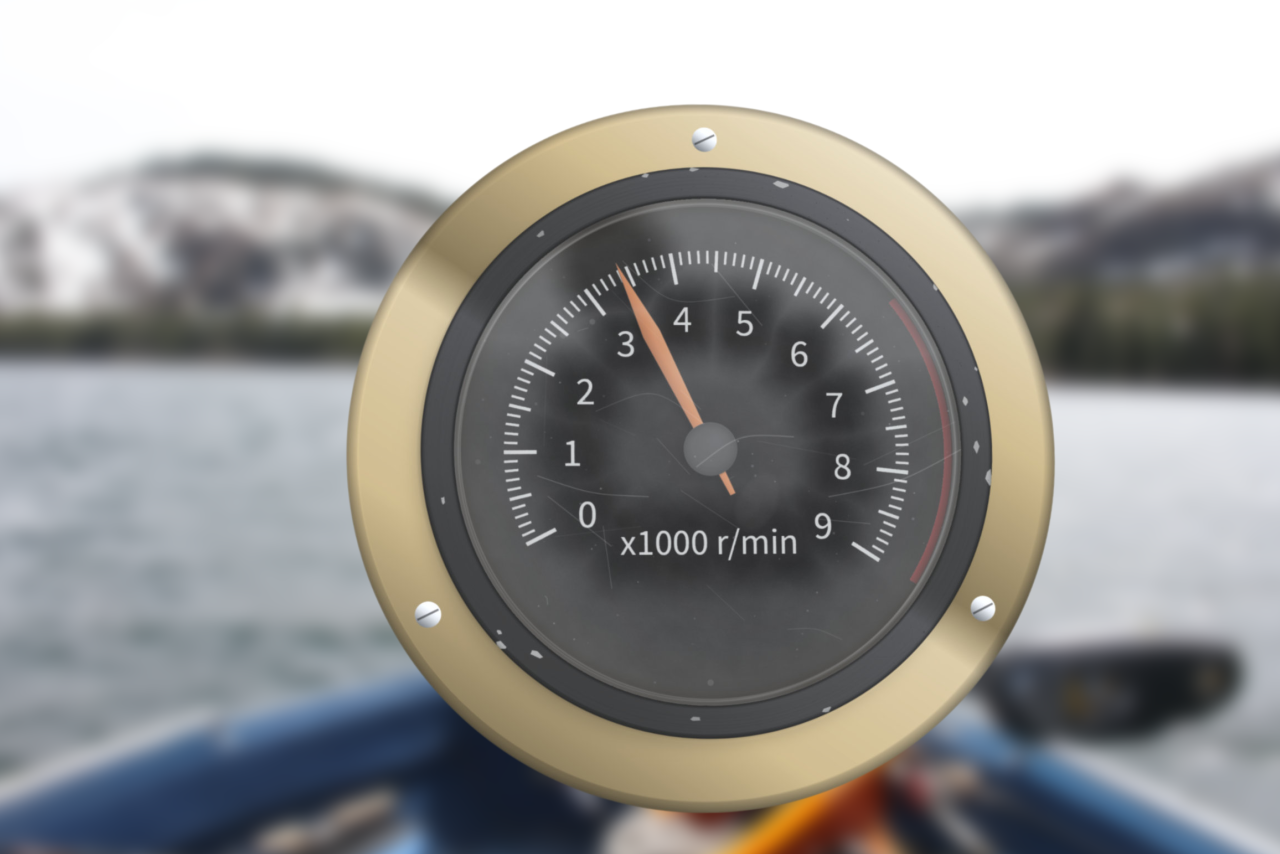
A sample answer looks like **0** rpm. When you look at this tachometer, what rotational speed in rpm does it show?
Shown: **3400** rpm
